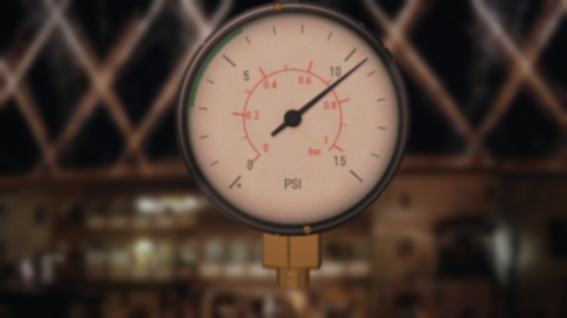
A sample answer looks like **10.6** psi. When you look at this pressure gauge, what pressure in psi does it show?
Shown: **10.5** psi
